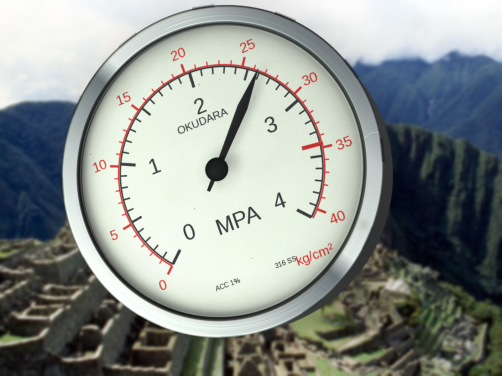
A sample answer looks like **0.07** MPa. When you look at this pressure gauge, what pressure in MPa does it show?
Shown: **2.6** MPa
